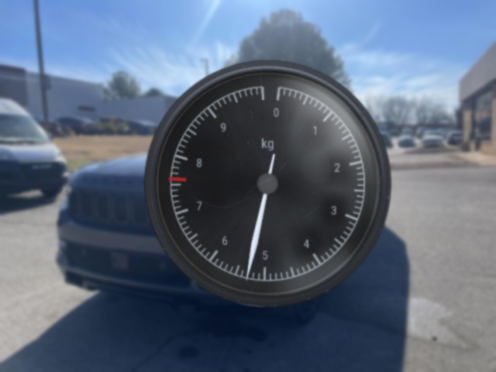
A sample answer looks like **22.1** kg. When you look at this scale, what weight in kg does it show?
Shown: **5.3** kg
